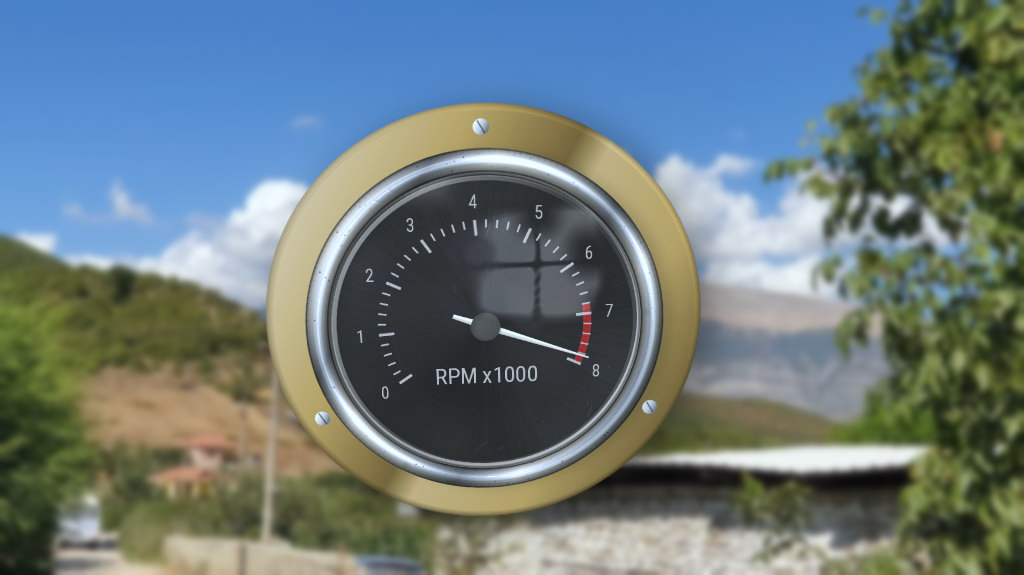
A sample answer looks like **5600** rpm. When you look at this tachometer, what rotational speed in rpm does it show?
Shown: **7800** rpm
